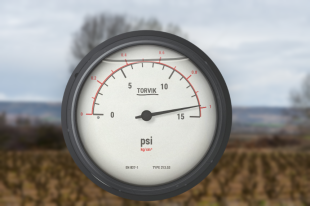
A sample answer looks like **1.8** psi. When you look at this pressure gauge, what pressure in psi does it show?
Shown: **14** psi
